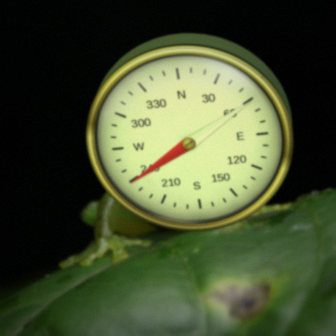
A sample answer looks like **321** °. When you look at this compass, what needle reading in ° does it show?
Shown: **240** °
